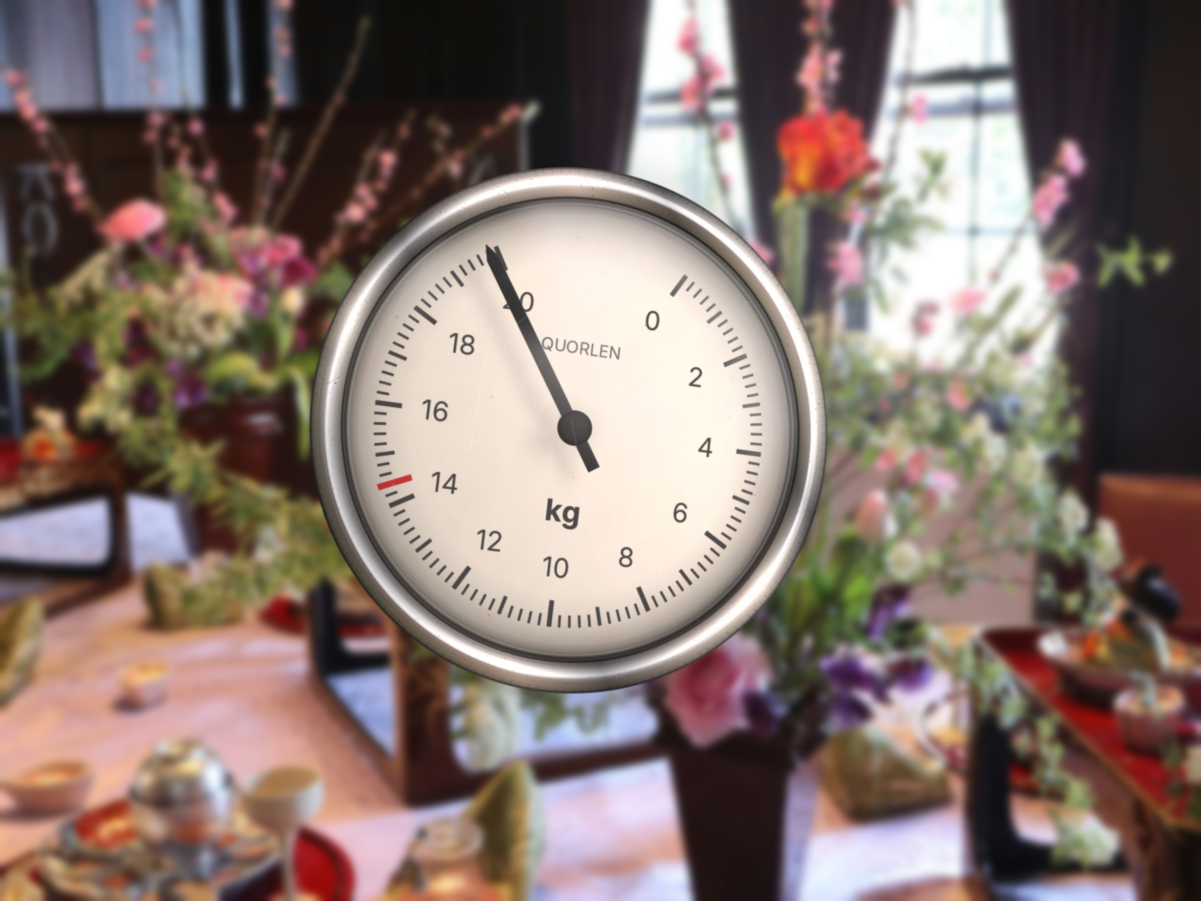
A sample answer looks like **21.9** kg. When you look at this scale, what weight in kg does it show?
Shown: **19.8** kg
